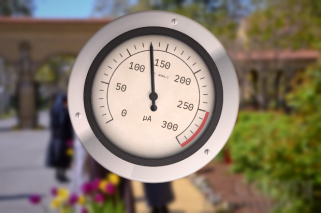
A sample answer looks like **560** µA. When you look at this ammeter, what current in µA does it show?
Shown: **130** µA
